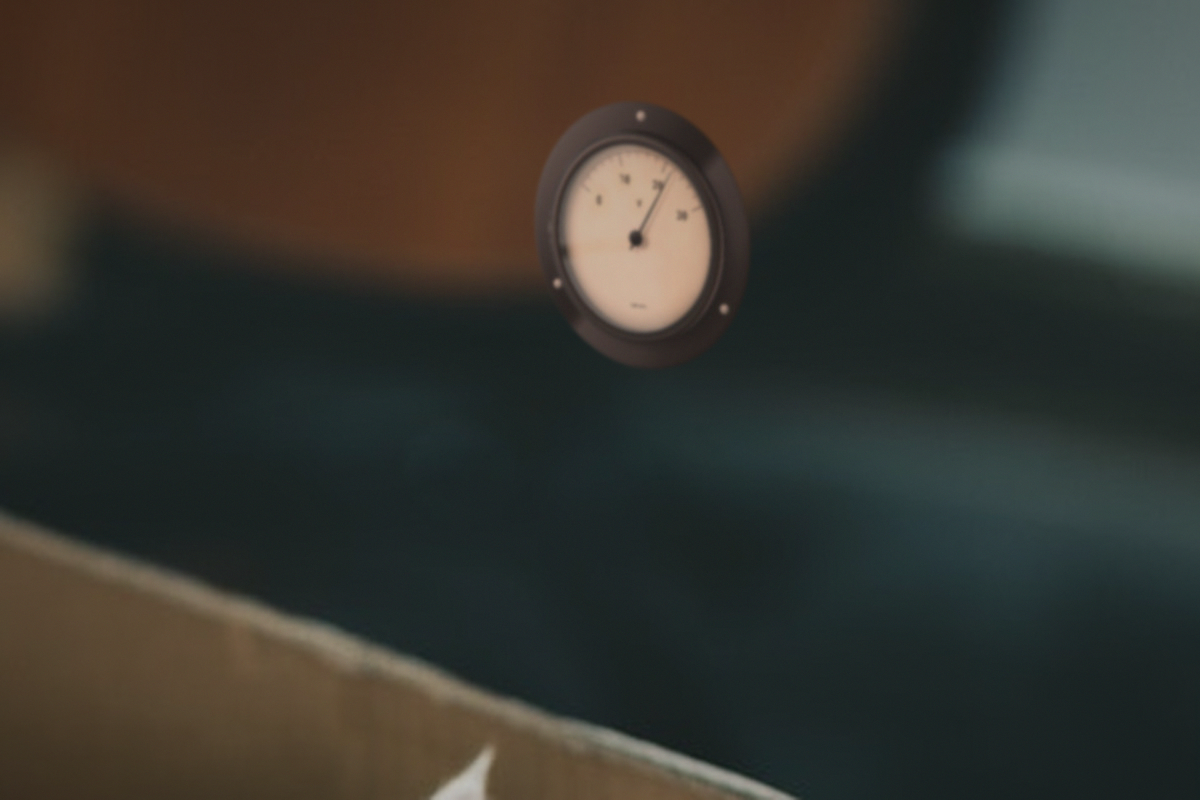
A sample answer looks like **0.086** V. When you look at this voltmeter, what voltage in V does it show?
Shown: **22** V
